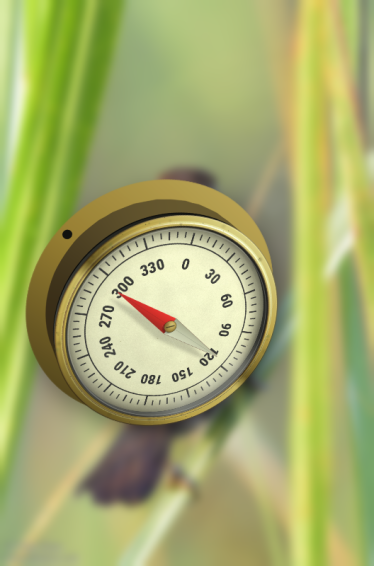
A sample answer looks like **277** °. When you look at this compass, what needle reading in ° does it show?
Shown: **295** °
